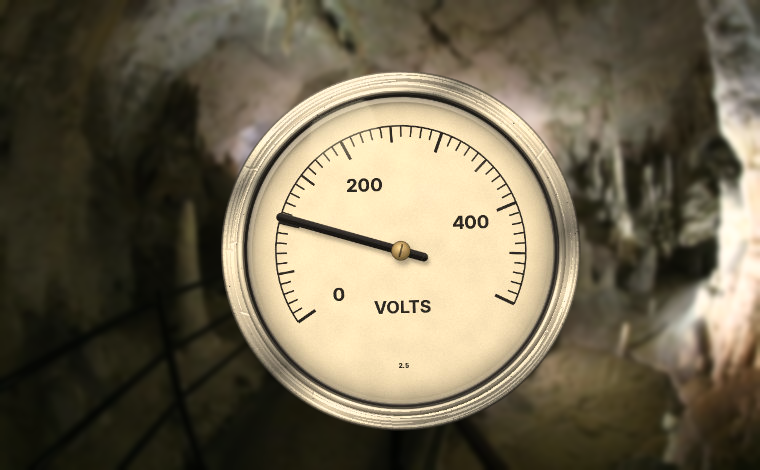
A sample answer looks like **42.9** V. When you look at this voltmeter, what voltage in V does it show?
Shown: **105** V
